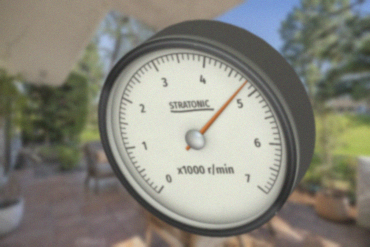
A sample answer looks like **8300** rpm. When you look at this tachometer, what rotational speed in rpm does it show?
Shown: **4800** rpm
